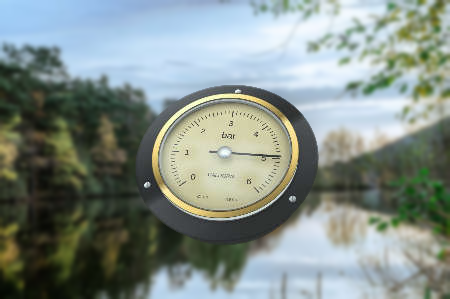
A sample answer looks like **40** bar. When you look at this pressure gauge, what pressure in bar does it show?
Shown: **5** bar
